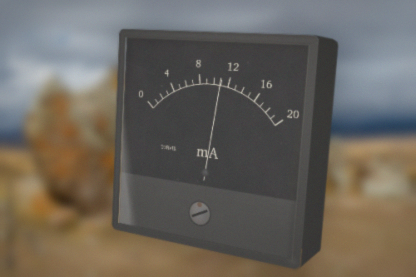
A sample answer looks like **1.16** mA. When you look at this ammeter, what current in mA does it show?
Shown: **11** mA
